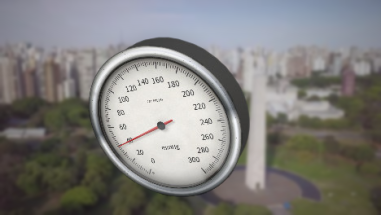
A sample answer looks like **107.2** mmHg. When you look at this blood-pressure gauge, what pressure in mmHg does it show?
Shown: **40** mmHg
